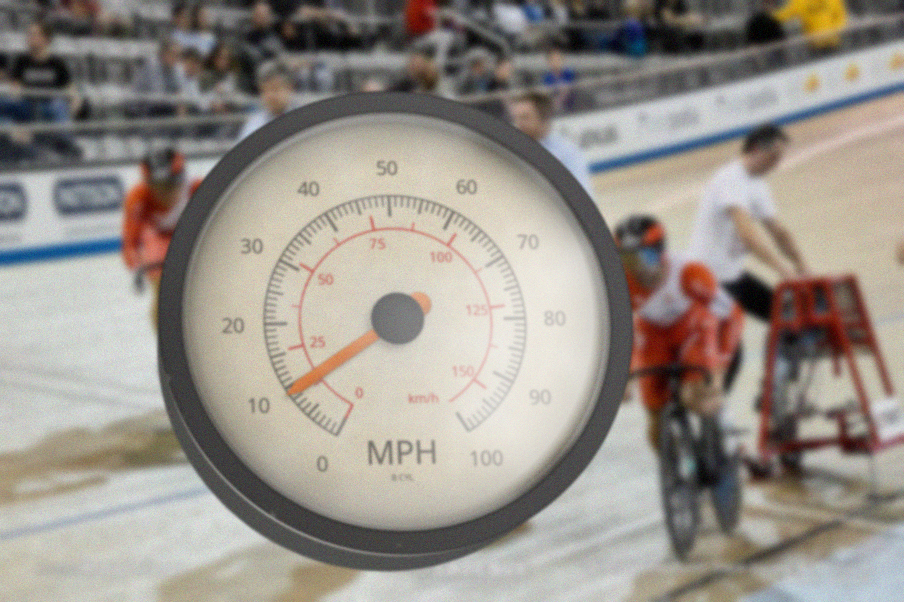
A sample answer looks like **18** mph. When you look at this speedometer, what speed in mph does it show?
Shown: **9** mph
